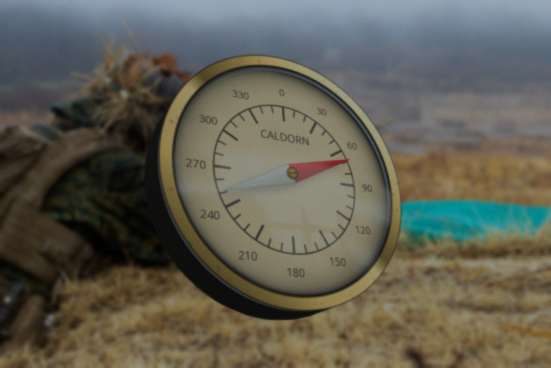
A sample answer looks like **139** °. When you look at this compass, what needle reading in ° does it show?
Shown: **70** °
